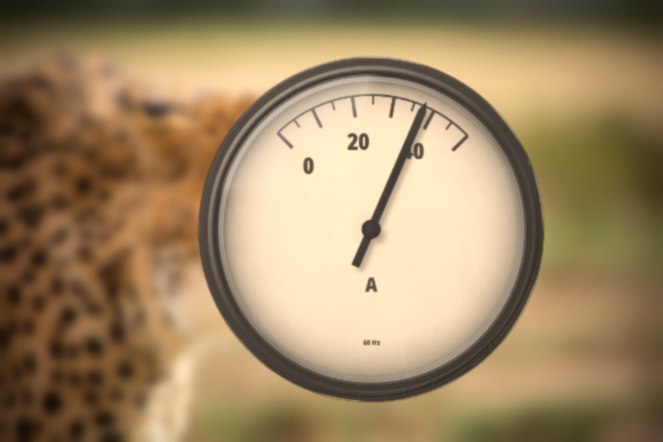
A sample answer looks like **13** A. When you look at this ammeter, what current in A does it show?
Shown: **37.5** A
